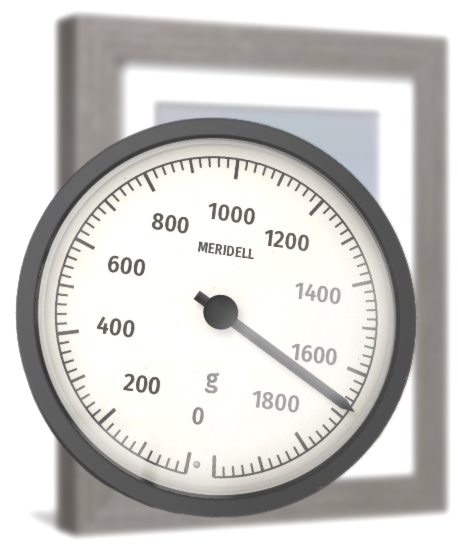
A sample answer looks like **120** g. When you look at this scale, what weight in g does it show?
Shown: **1680** g
